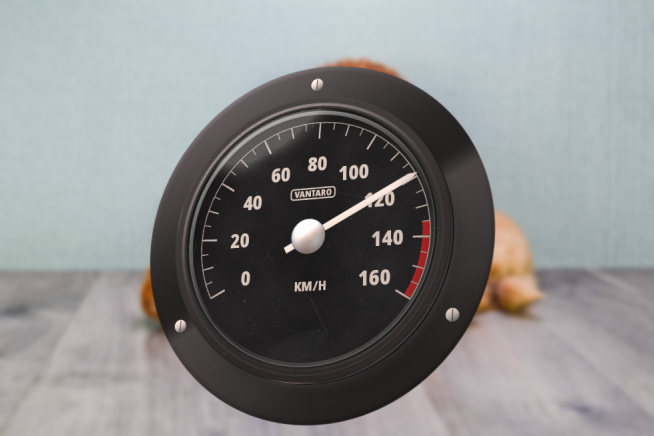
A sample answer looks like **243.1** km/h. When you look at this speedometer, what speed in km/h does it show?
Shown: **120** km/h
